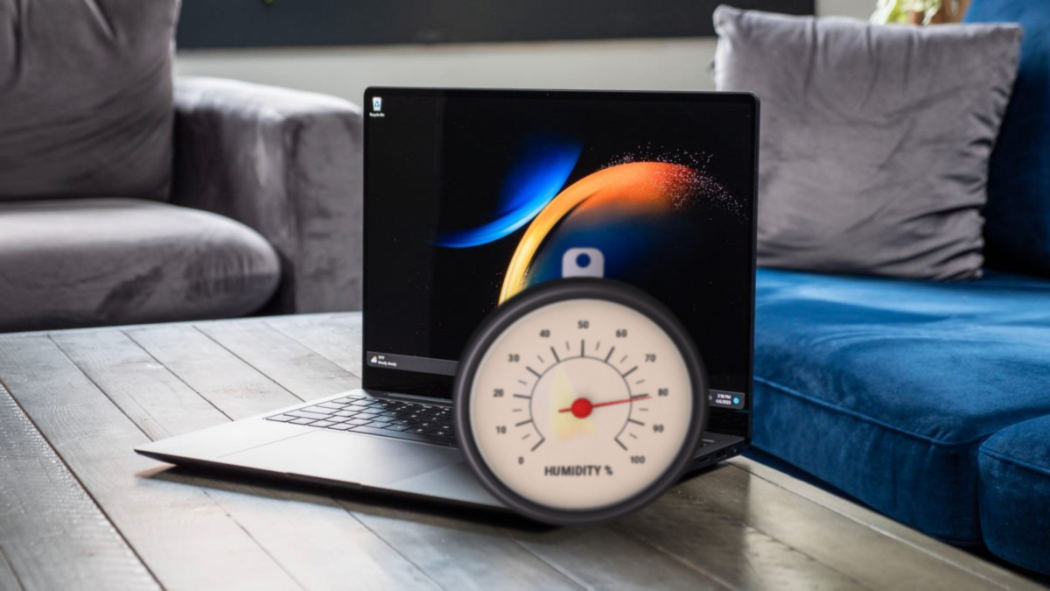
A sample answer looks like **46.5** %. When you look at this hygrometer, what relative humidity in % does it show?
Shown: **80** %
